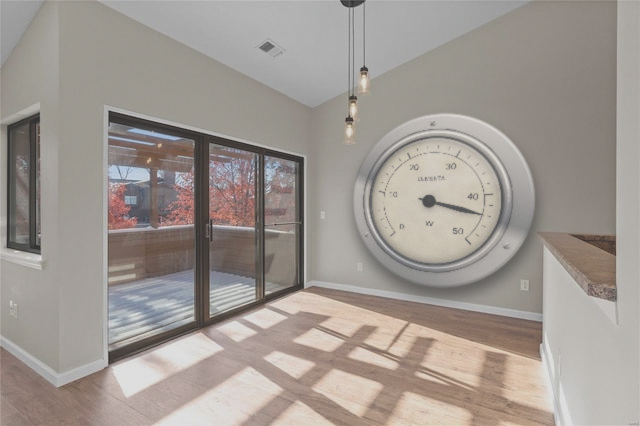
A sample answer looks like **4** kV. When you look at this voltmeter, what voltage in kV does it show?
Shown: **44** kV
